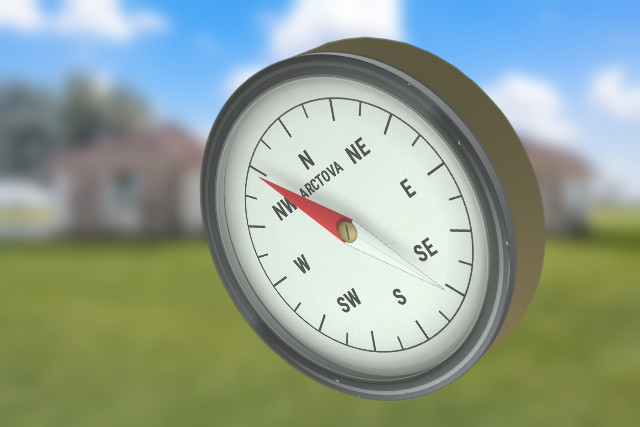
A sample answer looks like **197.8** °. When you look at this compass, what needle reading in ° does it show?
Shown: **330** °
